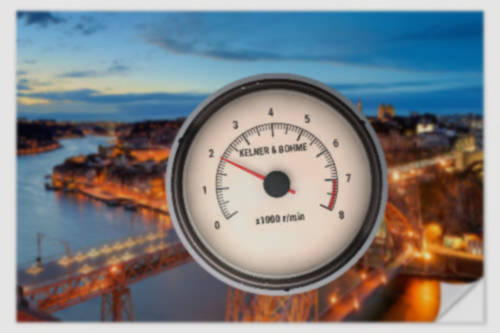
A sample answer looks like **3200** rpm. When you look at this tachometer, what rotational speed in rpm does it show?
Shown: **2000** rpm
